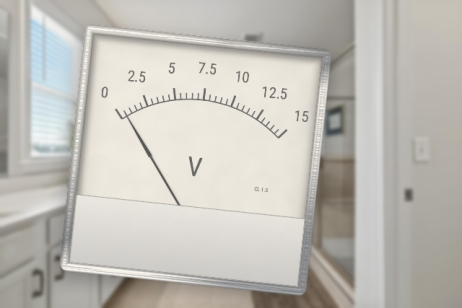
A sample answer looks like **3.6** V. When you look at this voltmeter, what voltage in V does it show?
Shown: **0.5** V
